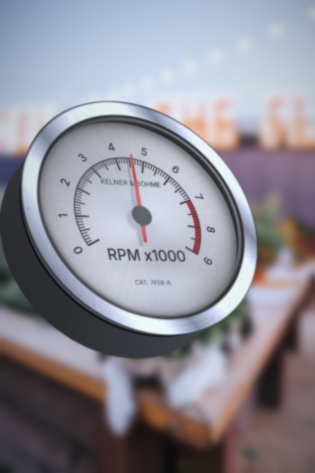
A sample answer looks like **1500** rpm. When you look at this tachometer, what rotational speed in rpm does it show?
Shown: **4500** rpm
